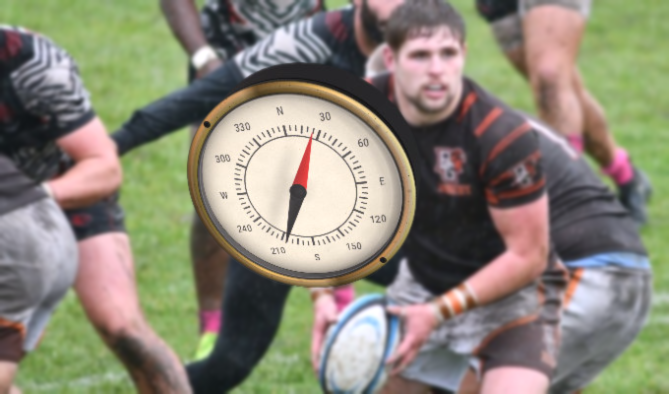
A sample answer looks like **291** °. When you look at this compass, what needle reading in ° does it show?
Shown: **25** °
